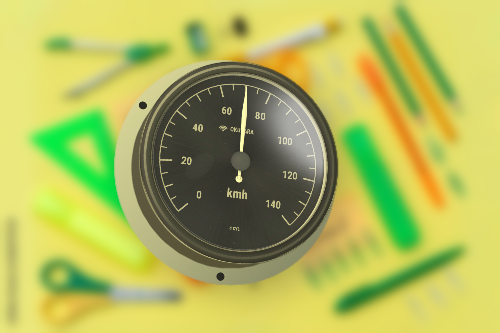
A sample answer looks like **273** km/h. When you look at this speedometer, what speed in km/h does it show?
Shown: **70** km/h
